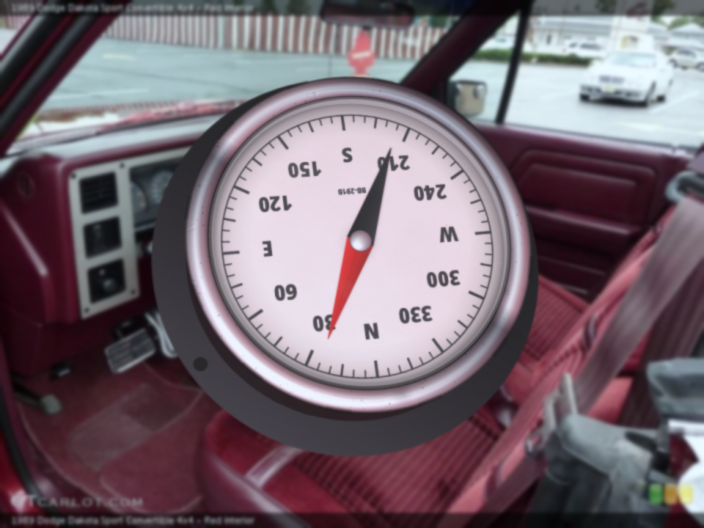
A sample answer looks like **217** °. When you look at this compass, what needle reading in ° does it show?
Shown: **25** °
